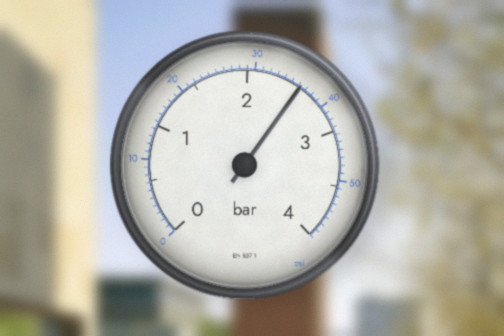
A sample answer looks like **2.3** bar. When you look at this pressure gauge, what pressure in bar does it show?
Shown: **2.5** bar
